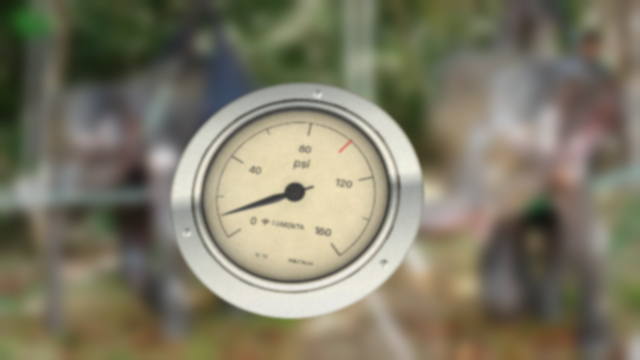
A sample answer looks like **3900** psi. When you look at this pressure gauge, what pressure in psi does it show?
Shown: **10** psi
